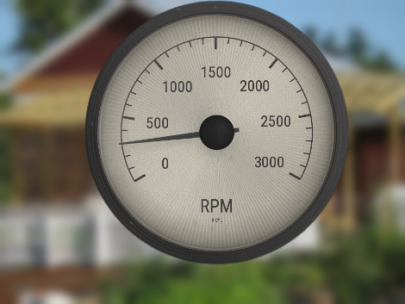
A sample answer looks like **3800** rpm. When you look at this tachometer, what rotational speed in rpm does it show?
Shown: **300** rpm
